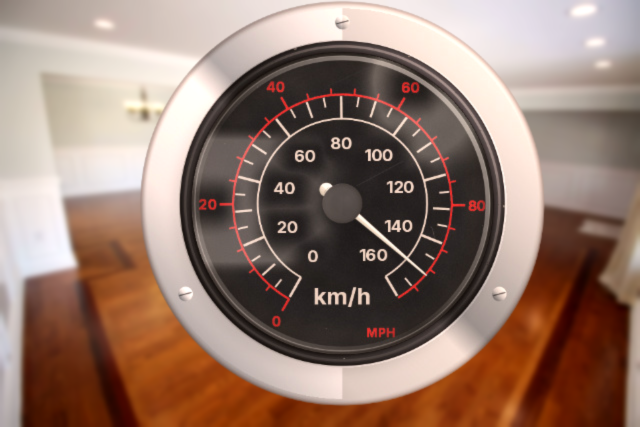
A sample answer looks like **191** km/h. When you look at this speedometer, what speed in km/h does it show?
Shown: **150** km/h
